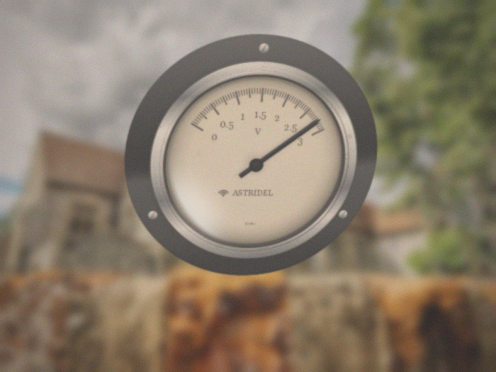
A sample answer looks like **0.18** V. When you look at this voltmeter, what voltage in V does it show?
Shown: **2.75** V
